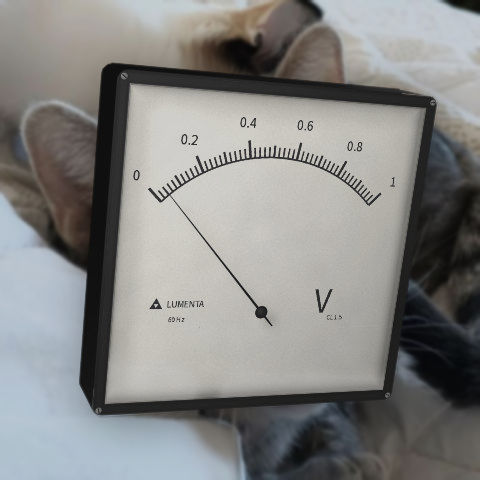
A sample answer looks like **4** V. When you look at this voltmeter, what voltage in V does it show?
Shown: **0.04** V
